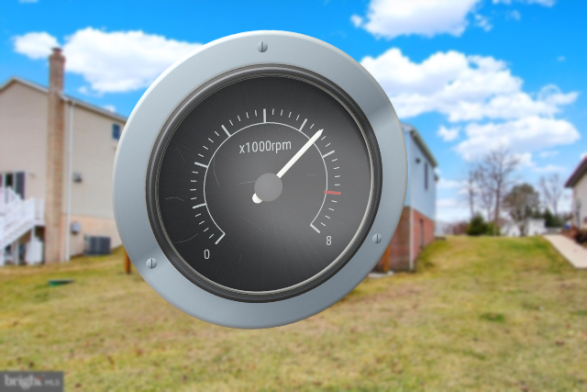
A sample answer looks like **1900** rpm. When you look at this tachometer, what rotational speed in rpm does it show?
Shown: **5400** rpm
